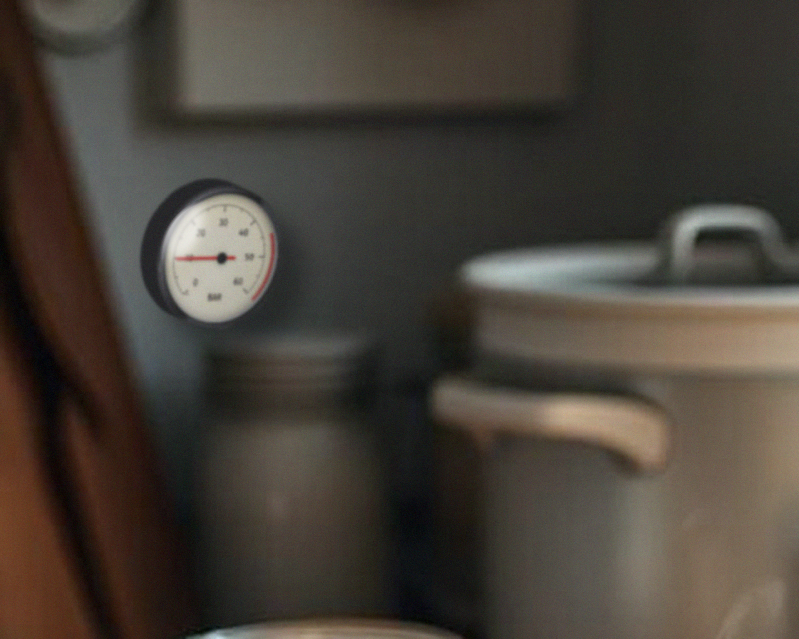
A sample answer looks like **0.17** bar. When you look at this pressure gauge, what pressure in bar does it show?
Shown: **10** bar
